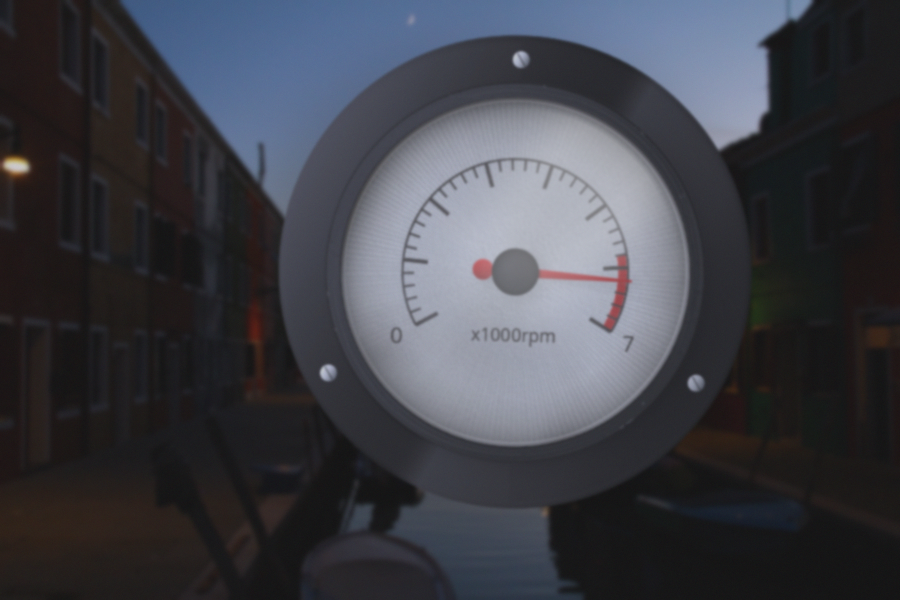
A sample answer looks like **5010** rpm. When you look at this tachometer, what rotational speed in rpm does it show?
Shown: **6200** rpm
